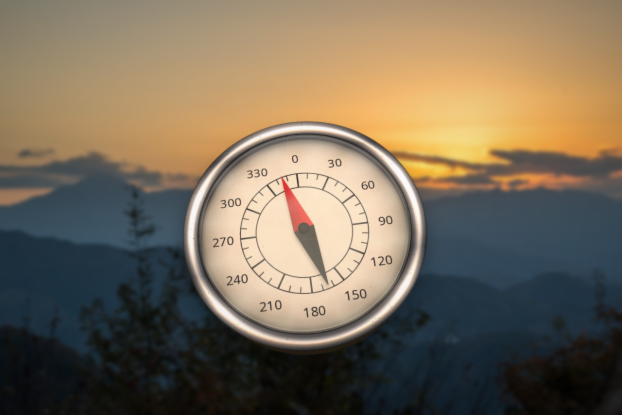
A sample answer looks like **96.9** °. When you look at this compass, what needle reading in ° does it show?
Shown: **345** °
